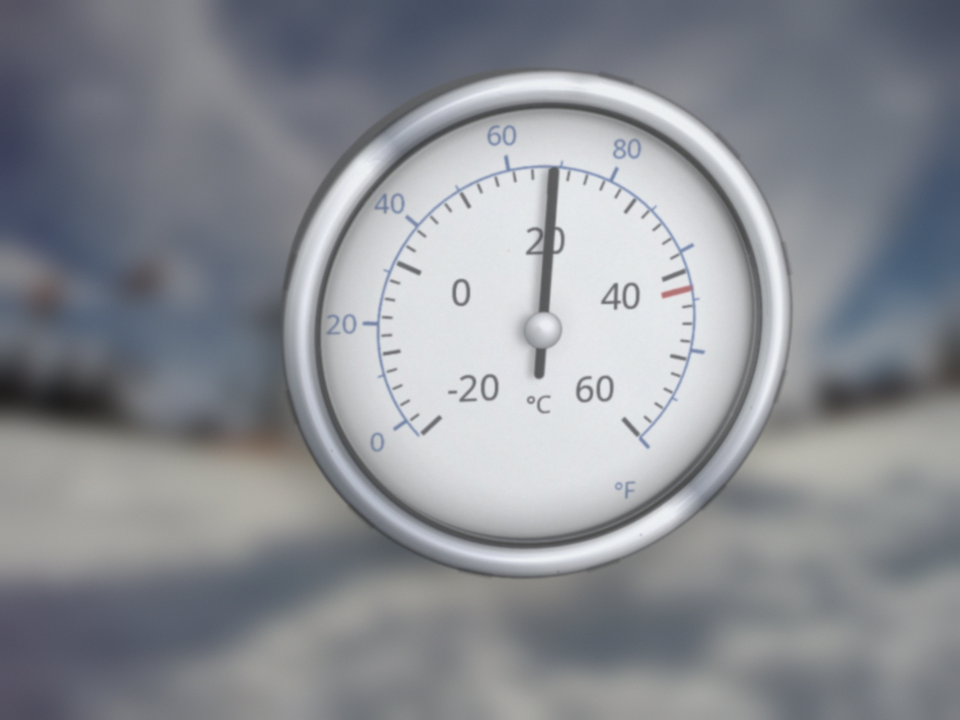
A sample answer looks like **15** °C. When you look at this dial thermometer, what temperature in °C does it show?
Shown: **20** °C
